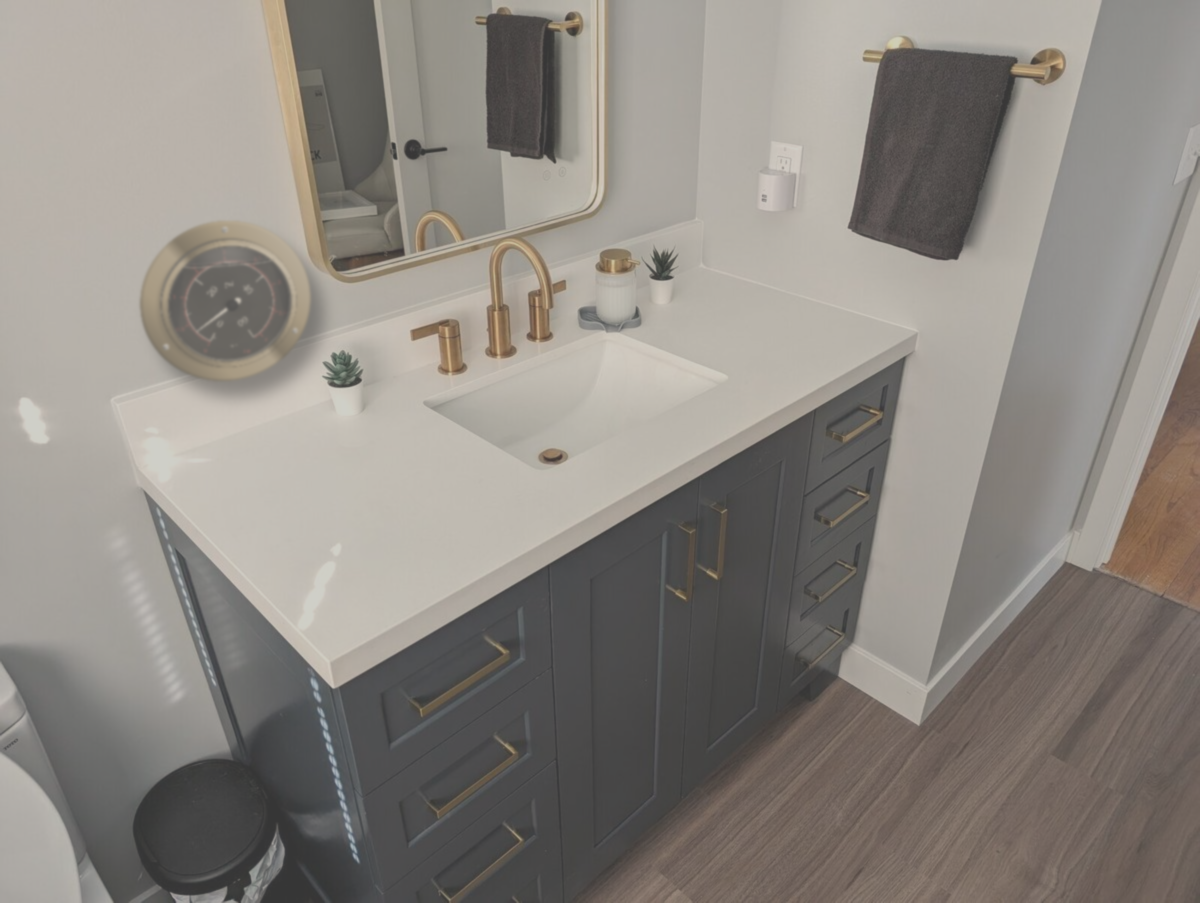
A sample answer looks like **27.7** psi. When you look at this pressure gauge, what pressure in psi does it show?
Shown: **5** psi
